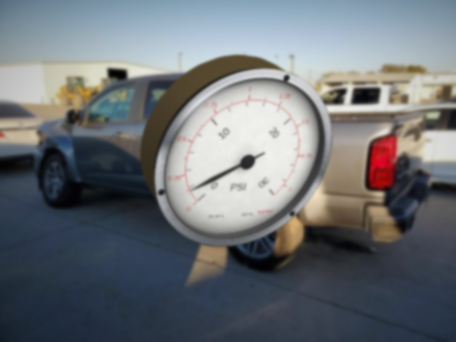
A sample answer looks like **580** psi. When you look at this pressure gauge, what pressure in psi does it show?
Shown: **2** psi
